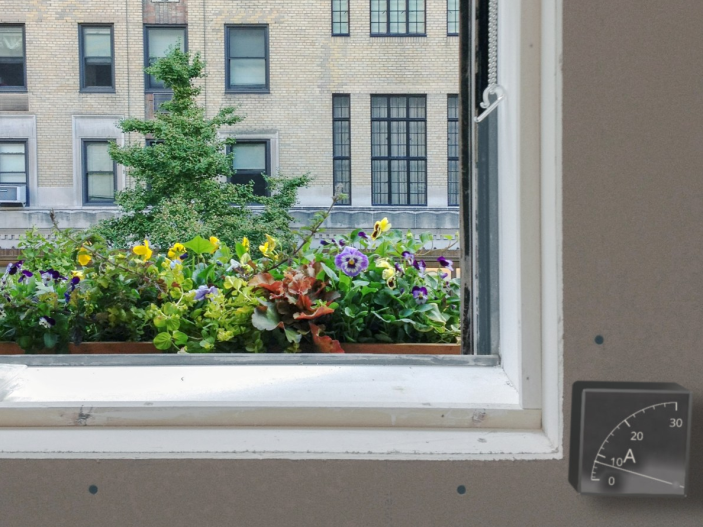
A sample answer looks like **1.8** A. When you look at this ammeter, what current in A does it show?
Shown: **8** A
